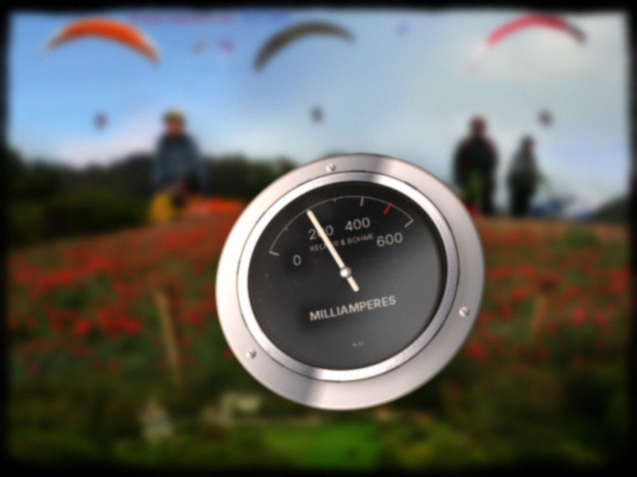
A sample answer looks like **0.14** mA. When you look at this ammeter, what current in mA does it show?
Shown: **200** mA
